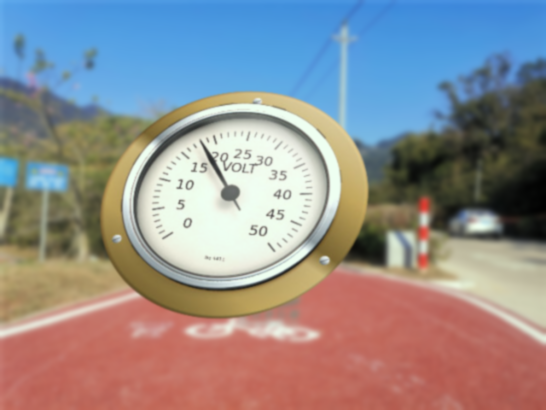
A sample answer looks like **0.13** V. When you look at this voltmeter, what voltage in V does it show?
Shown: **18** V
